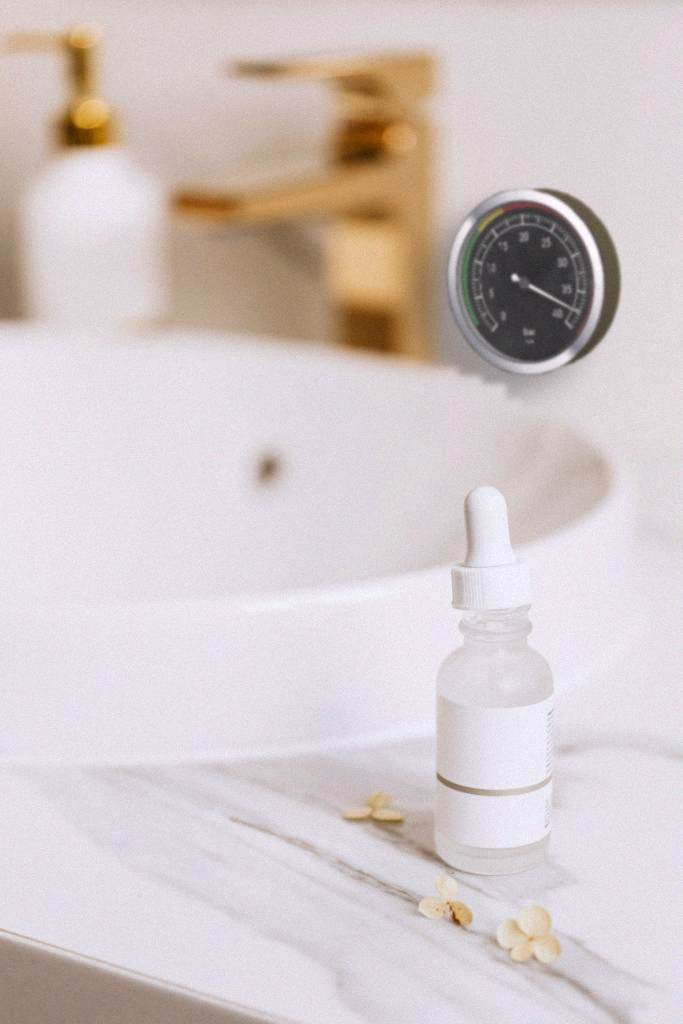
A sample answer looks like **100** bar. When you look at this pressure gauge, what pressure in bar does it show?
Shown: **37.5** bar
